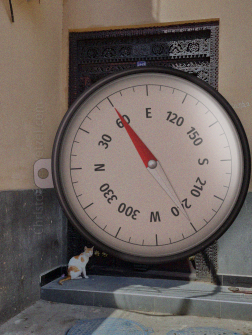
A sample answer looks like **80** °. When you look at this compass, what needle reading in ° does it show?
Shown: **60** °
